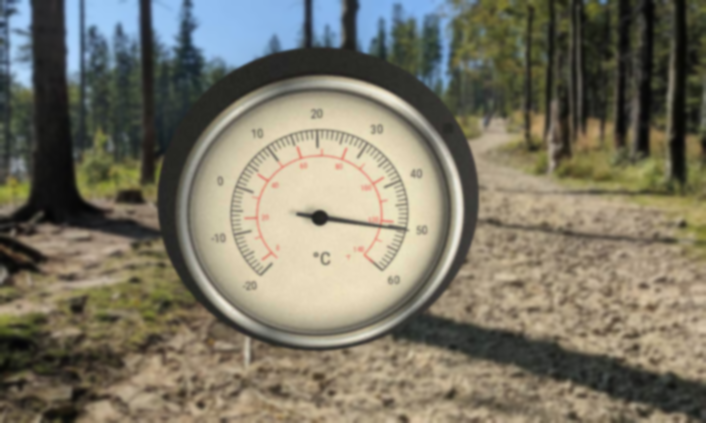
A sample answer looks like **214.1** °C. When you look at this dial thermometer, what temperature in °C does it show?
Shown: **50** °C
